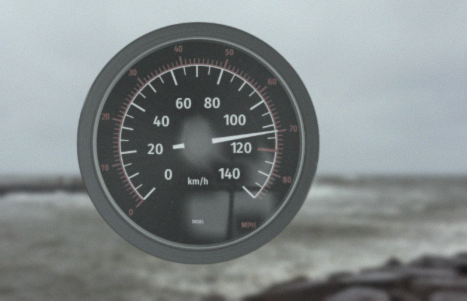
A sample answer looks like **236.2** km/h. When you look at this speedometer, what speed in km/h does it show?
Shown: **112.5** km/h
